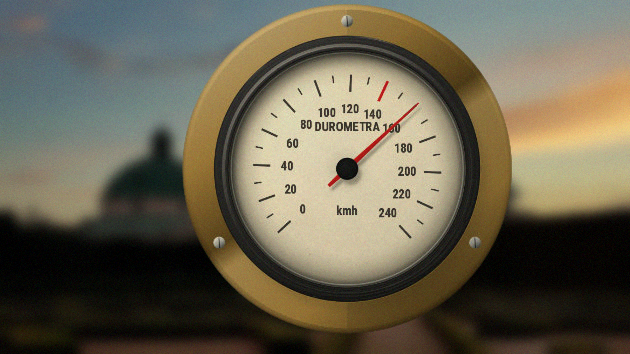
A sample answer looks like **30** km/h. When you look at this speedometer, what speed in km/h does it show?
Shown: **160** km/h
